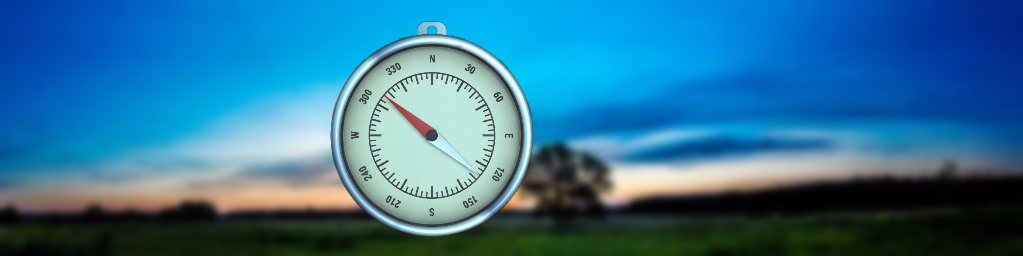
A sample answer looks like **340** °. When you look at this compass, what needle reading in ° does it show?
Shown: **310** °
